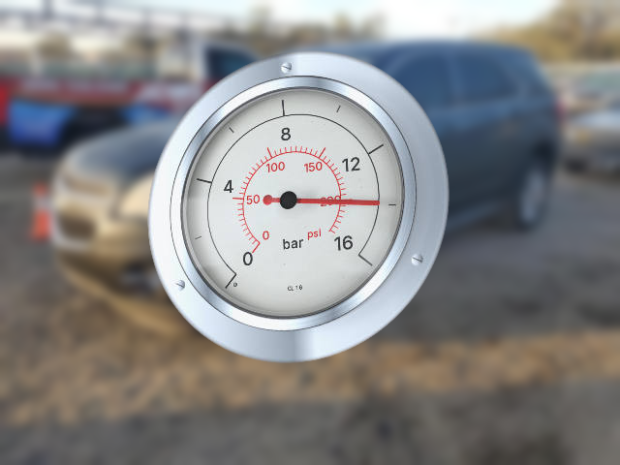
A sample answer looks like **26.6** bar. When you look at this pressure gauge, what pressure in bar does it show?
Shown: **14** bar
